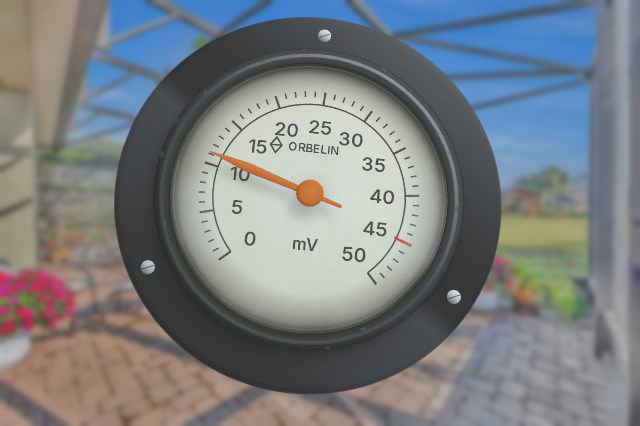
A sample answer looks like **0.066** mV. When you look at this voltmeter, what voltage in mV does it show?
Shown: **11** mV
